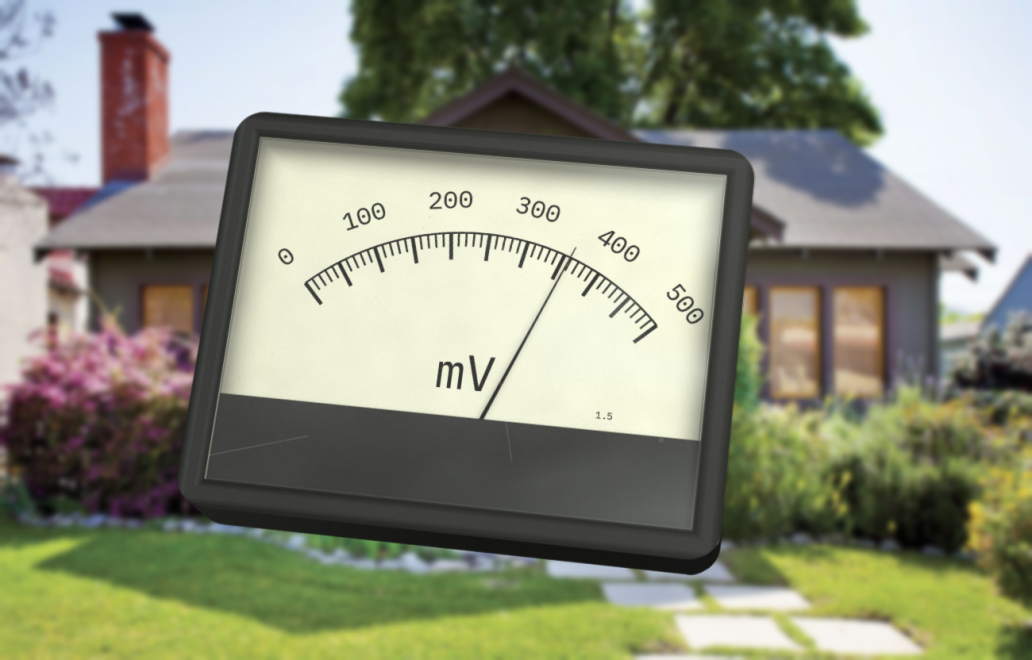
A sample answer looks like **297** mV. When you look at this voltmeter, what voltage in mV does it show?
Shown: **360** mV
